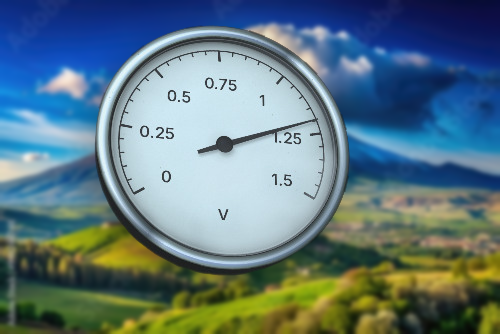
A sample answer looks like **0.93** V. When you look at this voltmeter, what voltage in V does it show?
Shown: **1.2** V
